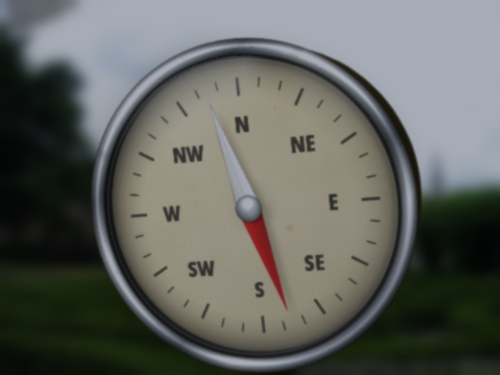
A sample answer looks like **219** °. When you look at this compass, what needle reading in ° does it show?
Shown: **165** °
